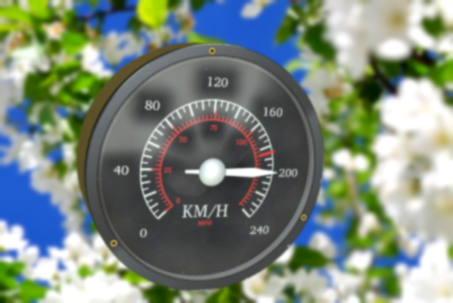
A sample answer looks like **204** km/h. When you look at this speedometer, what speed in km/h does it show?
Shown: **200** km/h
